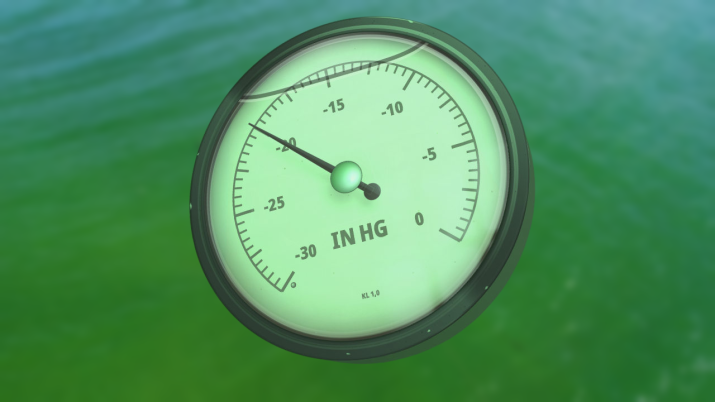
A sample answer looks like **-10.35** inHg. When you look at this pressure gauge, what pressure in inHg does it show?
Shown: **-20** inHg
